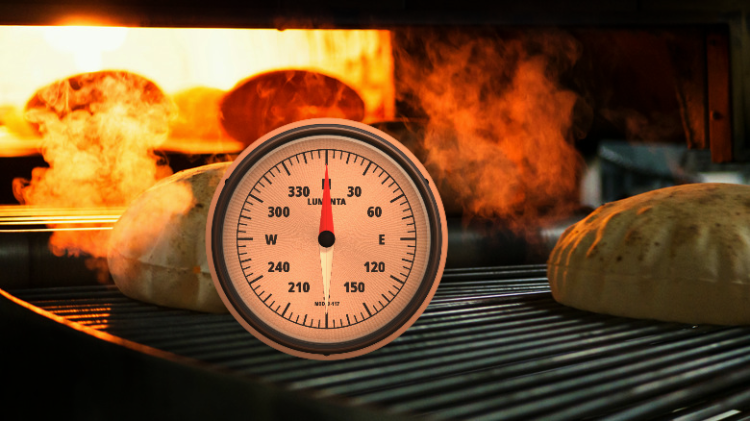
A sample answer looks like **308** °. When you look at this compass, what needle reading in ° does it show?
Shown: **0** °
